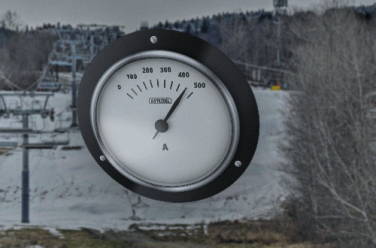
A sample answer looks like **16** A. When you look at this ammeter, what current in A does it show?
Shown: **450** A
